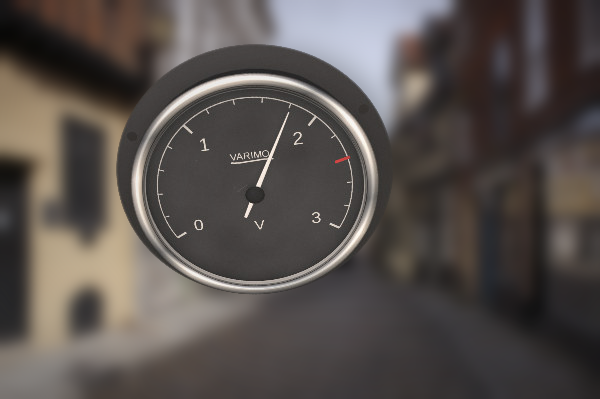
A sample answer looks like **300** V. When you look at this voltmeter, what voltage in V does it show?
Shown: **1.8** V
